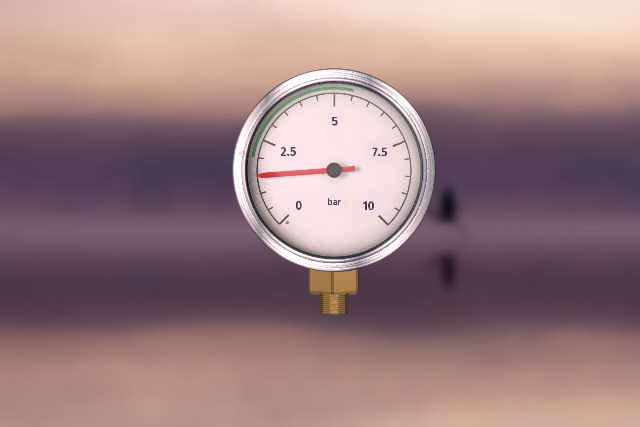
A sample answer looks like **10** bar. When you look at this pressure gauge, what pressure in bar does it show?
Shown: **1.5** bar
